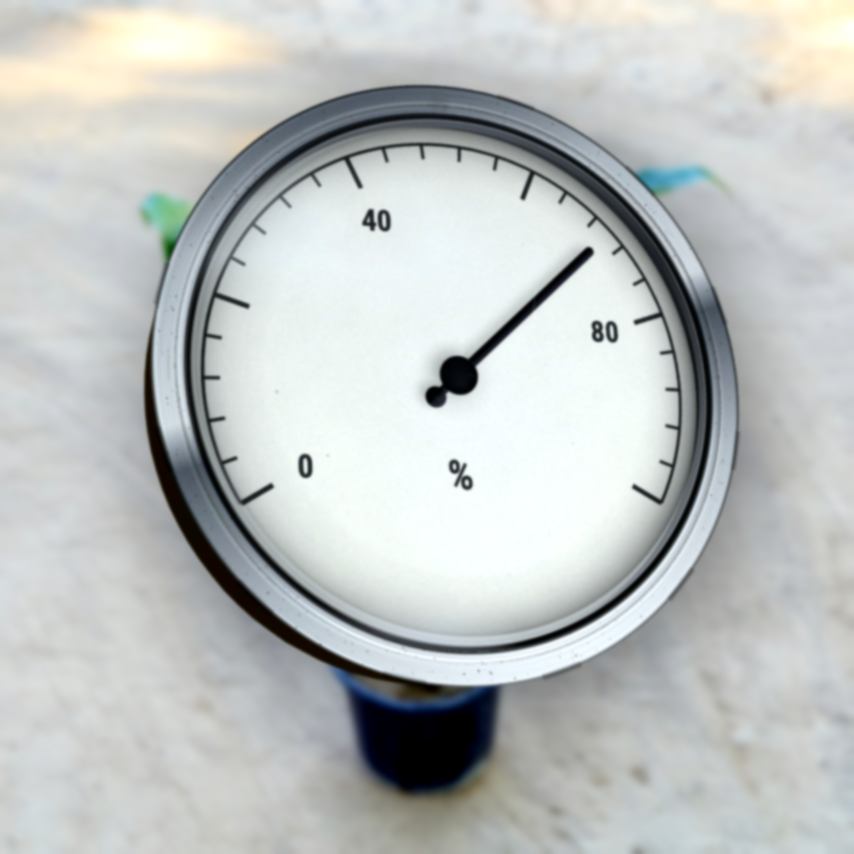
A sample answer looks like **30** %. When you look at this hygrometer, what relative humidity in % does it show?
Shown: **70** %
